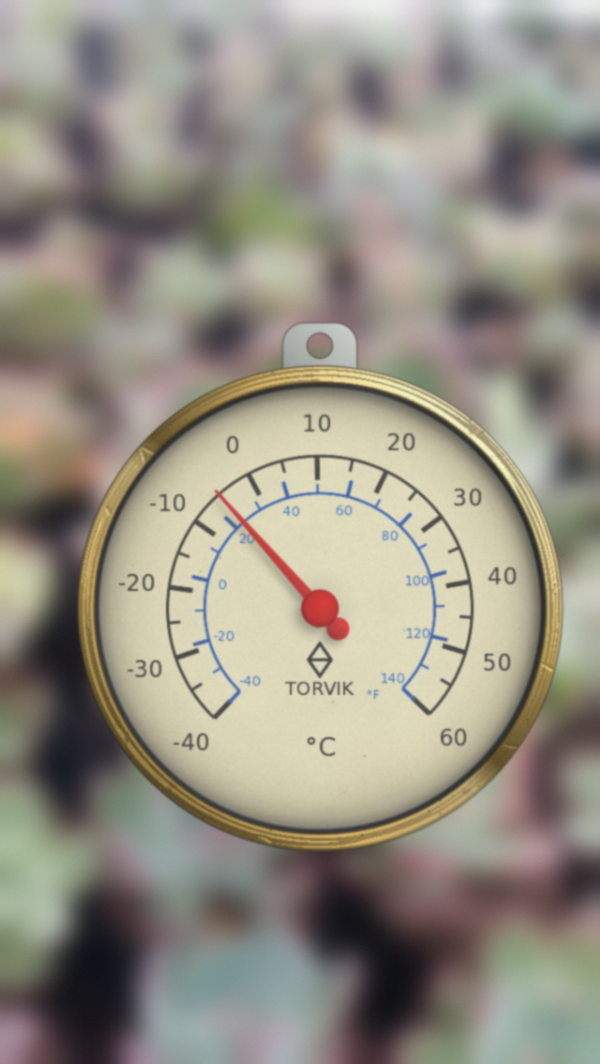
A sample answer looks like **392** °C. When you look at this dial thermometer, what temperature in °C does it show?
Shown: **-5** °C
